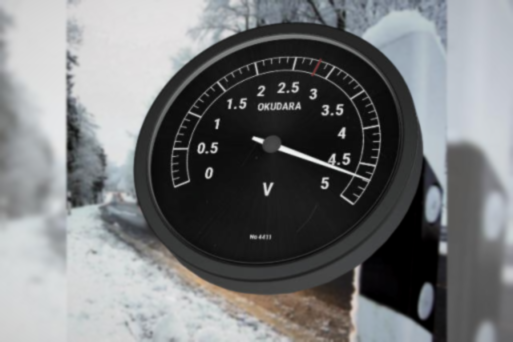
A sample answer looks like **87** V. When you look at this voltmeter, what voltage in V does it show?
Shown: **4.7** V
